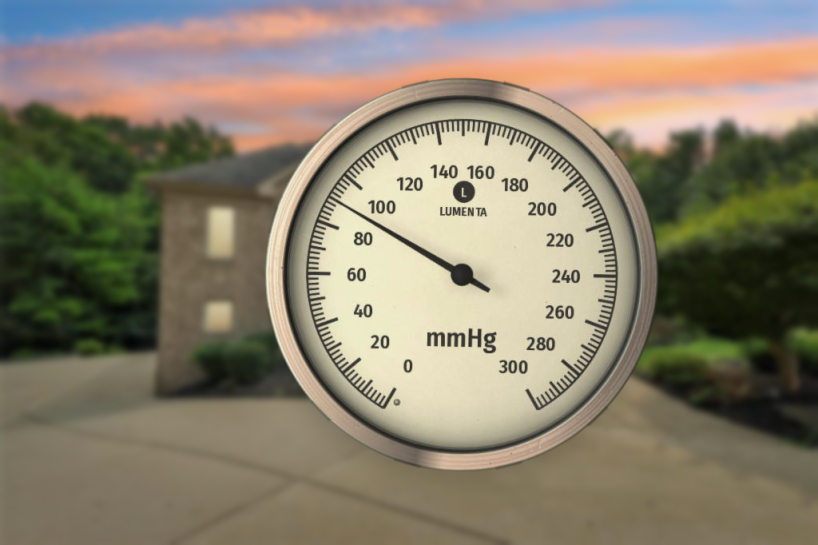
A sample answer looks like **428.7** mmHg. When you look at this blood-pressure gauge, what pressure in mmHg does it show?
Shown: **90** mmHg
